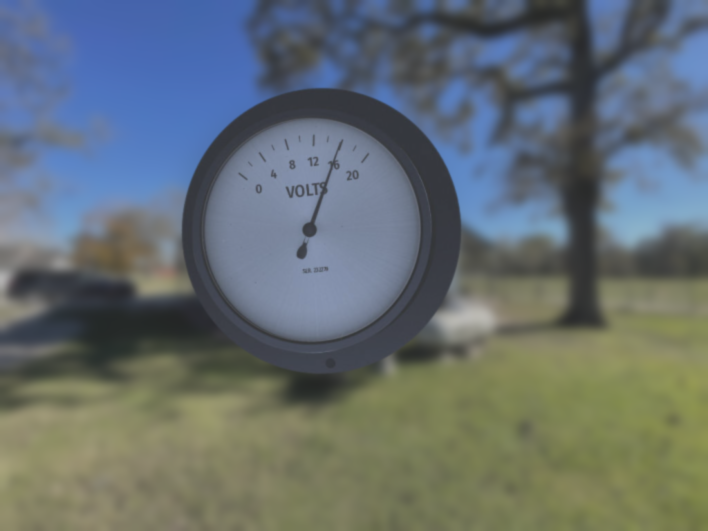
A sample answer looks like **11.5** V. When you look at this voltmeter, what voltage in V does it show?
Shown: **16** V
